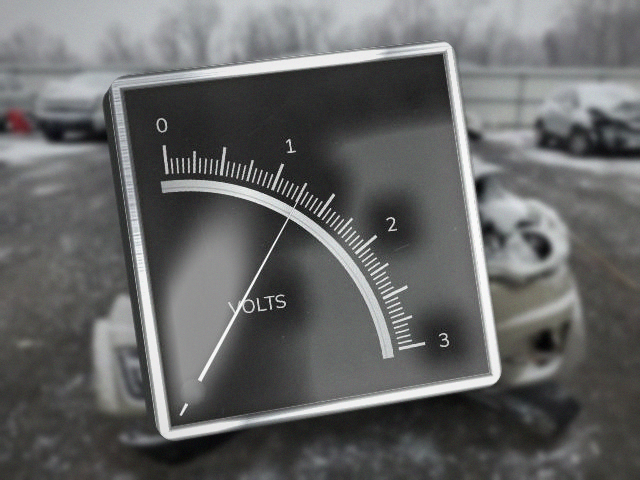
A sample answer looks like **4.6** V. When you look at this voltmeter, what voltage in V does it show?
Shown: **1.25** V
